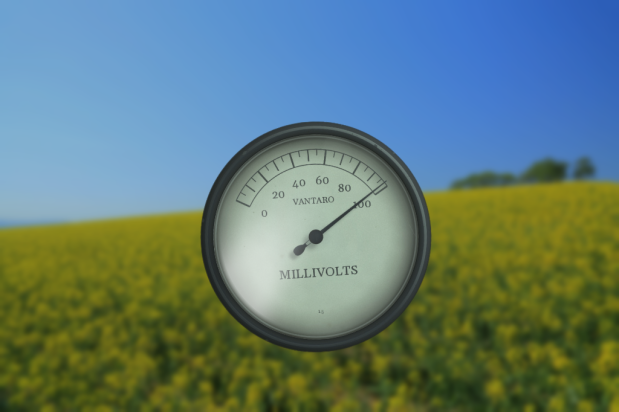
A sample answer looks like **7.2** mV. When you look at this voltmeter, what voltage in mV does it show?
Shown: **97.5** mV
